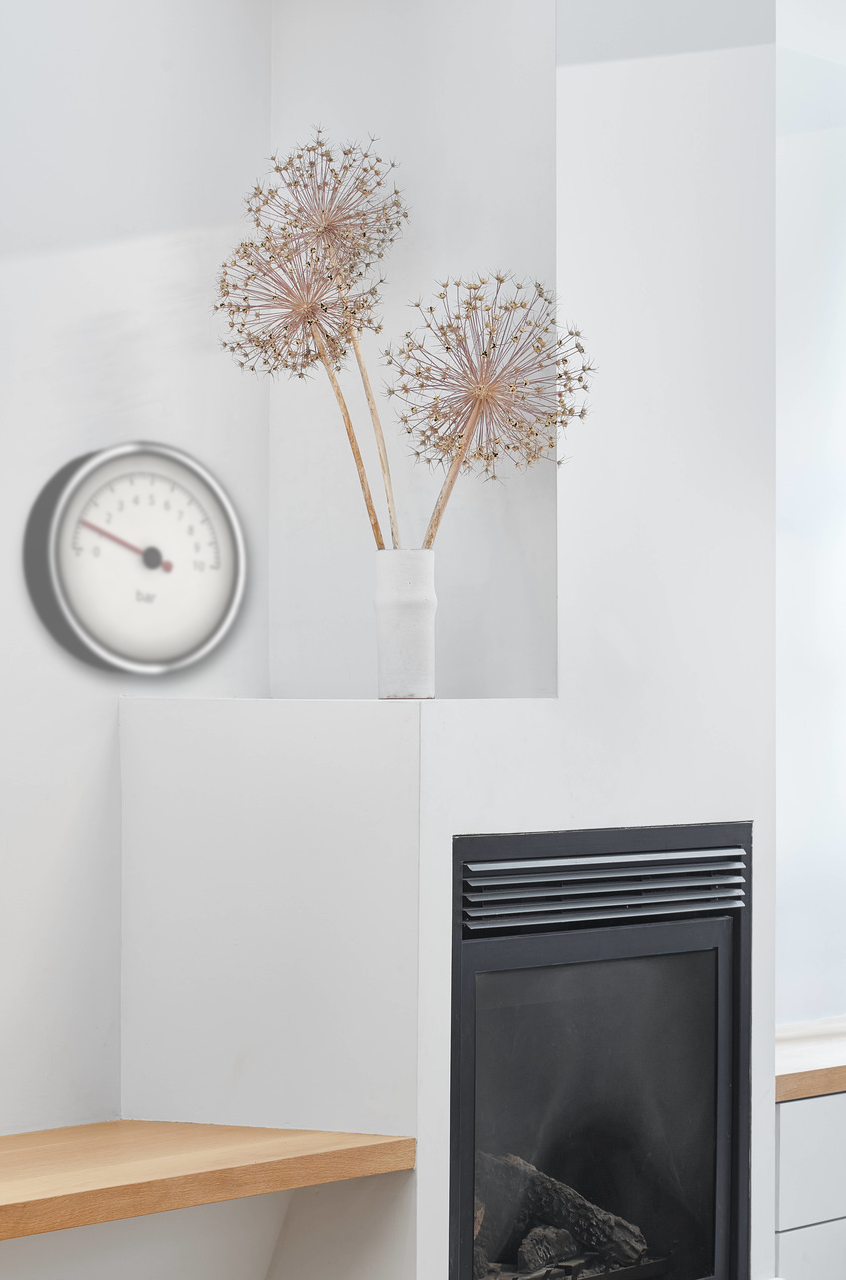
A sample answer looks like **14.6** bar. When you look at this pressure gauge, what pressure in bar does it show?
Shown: **1** bar
